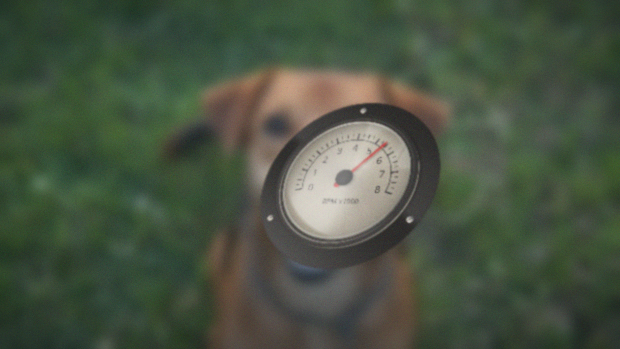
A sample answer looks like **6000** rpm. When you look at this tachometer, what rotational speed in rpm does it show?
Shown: **5500** rpm
